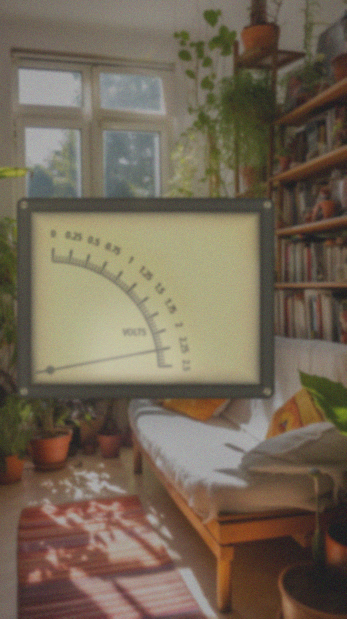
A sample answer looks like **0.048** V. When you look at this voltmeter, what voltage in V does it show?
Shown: **2.25** V
